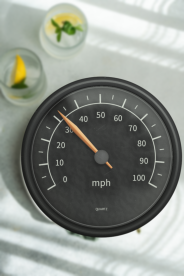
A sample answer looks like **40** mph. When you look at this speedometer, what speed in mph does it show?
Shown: **32.5** mph
